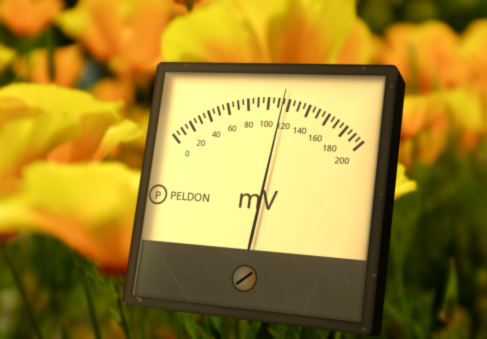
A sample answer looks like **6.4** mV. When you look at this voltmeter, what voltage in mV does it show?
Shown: **115** mV
